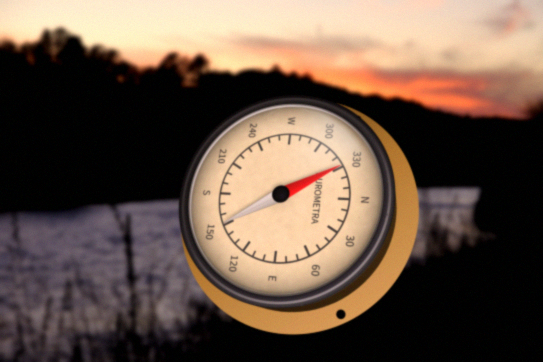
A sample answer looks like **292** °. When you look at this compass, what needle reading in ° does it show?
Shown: **330** °
